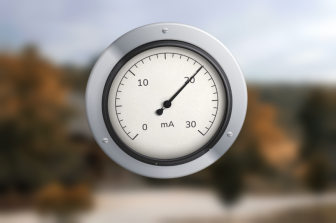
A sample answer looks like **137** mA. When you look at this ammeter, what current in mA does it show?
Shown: **20** mA
